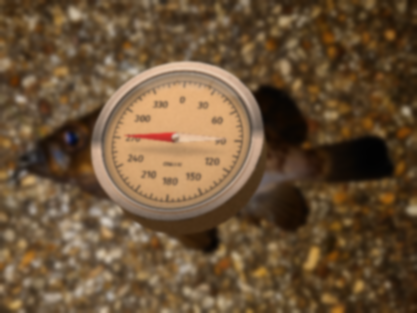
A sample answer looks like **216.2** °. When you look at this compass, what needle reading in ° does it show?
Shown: **270** °
